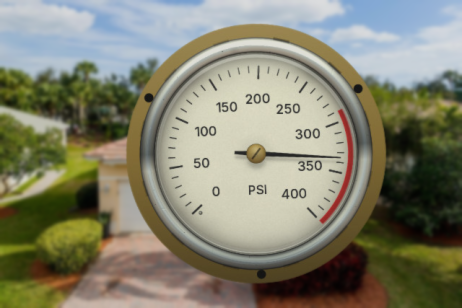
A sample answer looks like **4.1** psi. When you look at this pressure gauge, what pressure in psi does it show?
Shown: **335** psi
